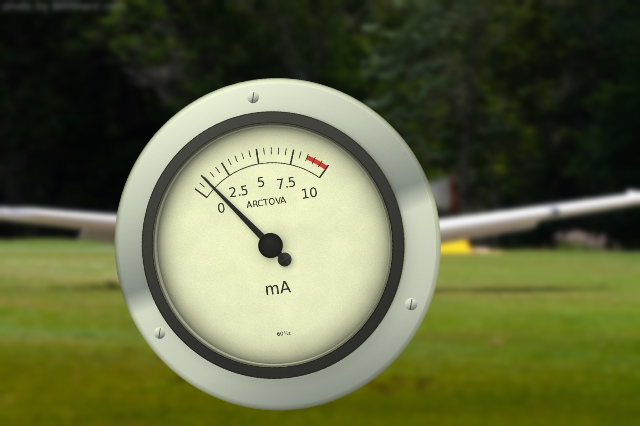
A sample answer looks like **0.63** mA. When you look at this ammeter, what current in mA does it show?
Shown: **1** mA
